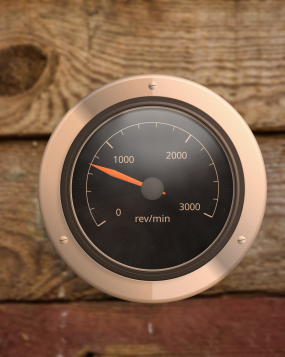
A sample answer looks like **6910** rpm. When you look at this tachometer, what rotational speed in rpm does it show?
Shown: **700** rpm
